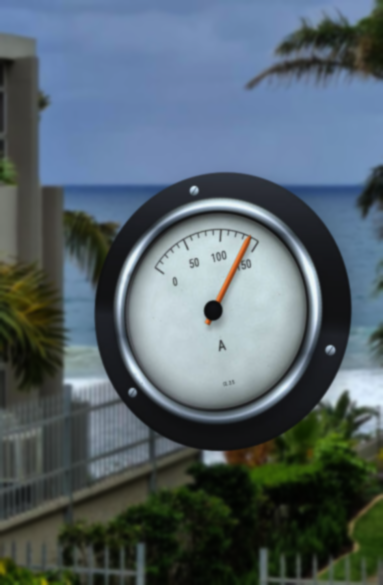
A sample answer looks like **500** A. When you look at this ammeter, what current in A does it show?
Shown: **140** A
